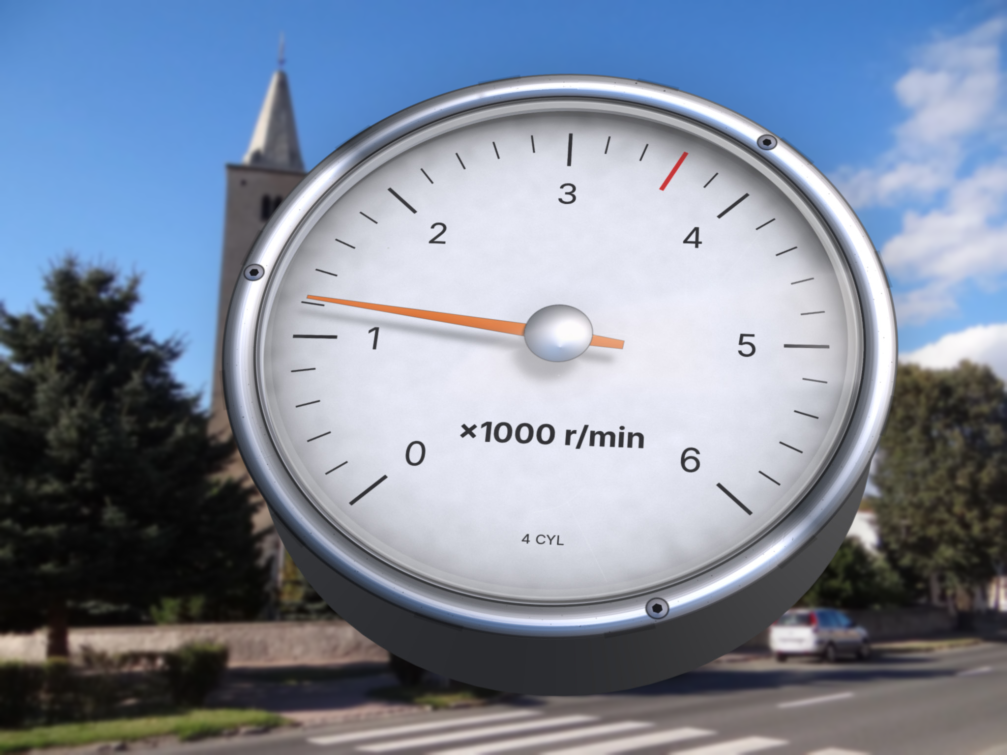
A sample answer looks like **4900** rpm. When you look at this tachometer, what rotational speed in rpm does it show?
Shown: **1200** rpm
